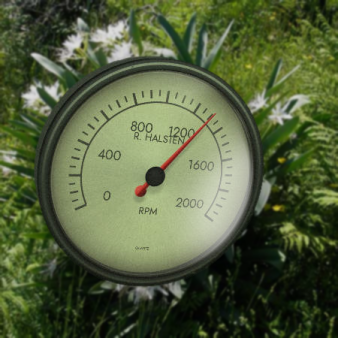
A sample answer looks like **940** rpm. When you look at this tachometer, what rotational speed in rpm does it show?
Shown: **1300** rpm
